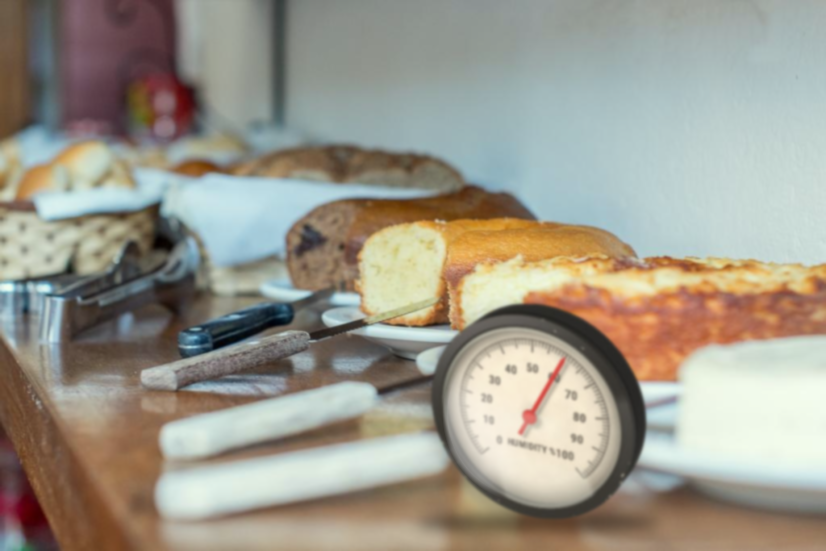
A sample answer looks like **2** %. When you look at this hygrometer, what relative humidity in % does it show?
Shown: **60** %
